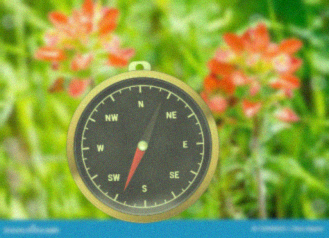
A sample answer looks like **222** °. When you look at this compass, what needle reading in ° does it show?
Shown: **205** °
